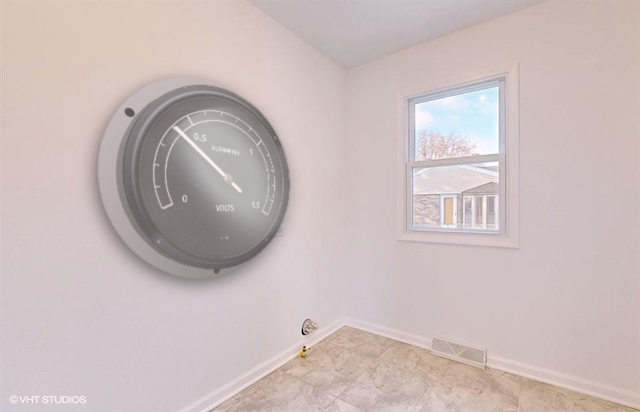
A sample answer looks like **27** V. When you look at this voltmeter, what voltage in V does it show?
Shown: **0.4** V
